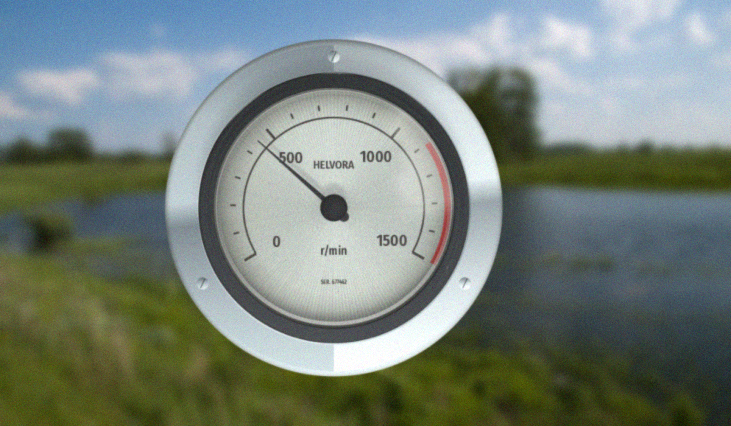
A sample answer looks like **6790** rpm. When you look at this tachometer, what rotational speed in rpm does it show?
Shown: **450** rpm
